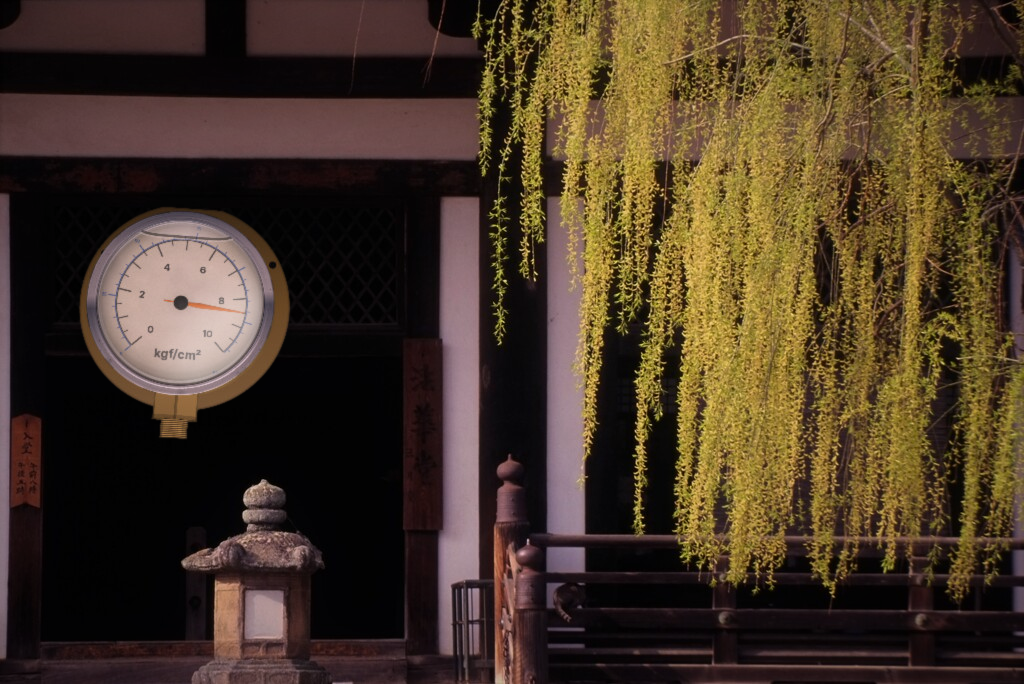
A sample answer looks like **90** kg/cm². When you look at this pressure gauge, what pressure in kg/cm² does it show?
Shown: **8.5** kg/cm²
